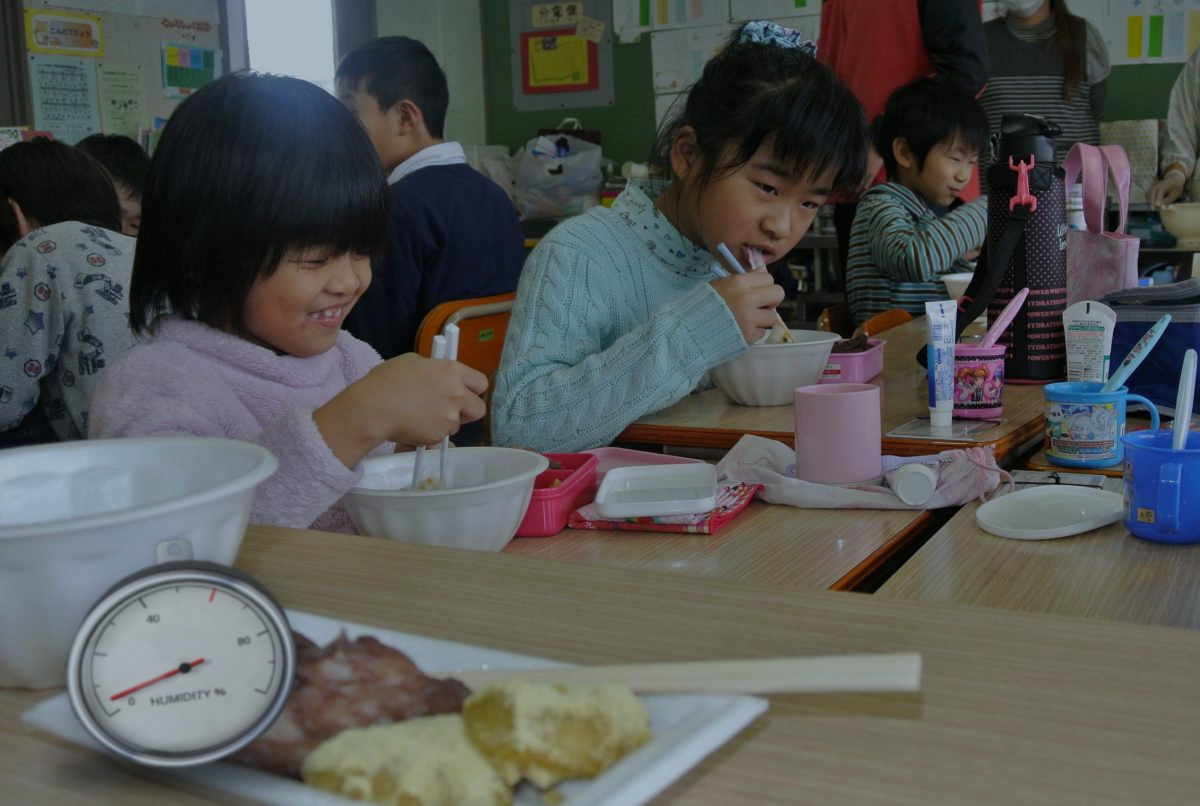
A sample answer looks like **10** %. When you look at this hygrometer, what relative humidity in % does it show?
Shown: **5** %
